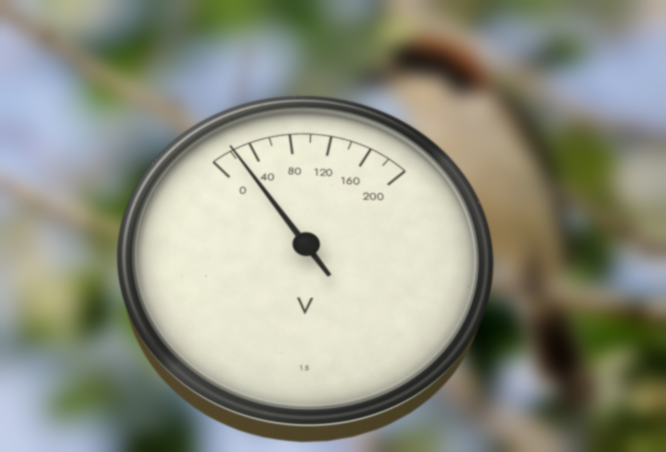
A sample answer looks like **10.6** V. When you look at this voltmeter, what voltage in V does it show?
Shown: **20** V
